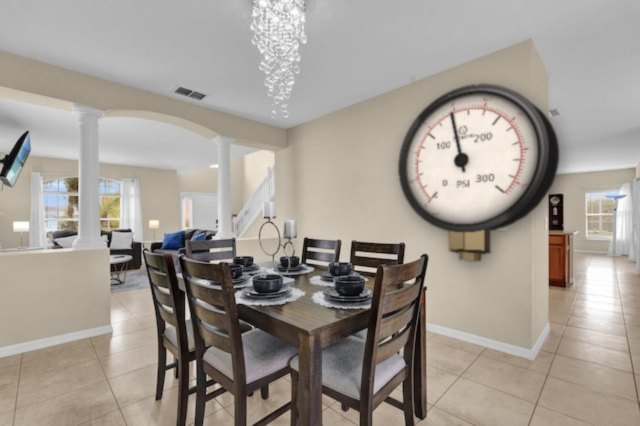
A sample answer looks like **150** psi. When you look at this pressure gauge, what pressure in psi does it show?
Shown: **140** psi
